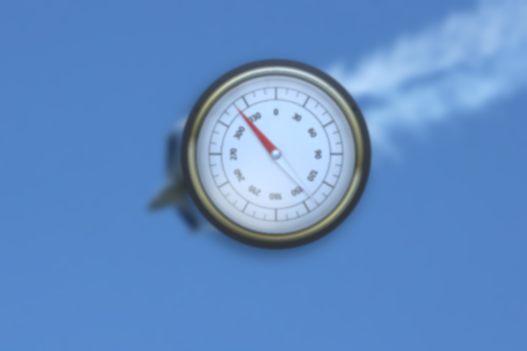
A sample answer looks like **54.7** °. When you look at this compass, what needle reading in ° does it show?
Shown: **320** °
